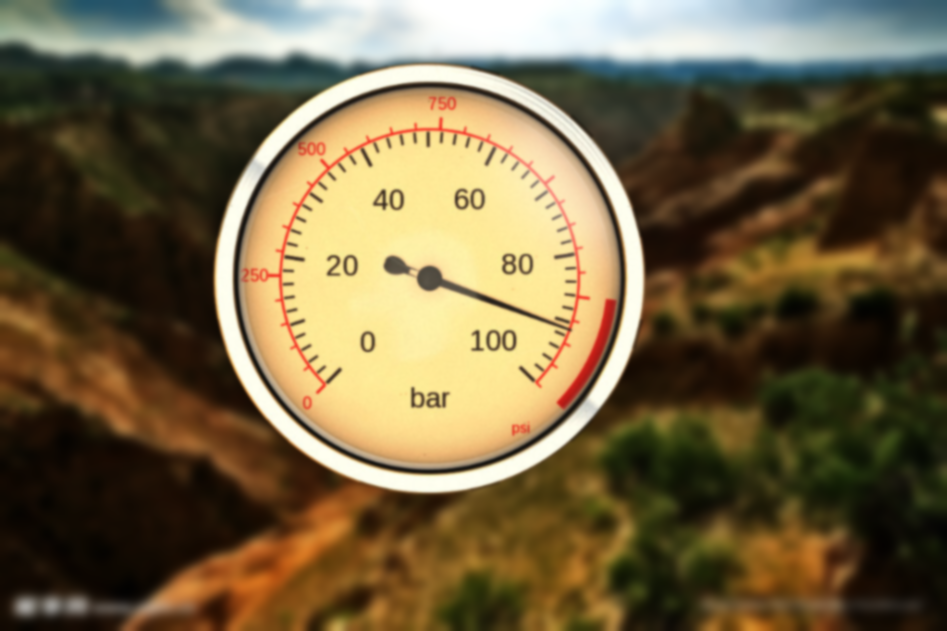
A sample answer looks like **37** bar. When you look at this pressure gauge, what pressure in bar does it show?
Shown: **91** bar
